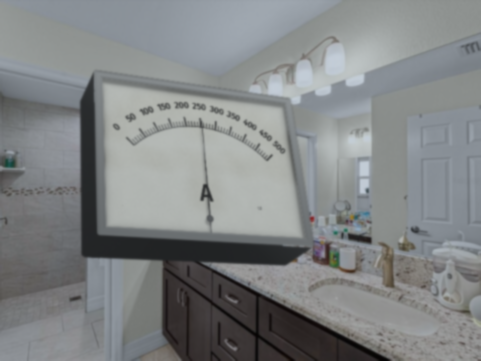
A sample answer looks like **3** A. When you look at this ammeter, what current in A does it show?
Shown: **250** A
